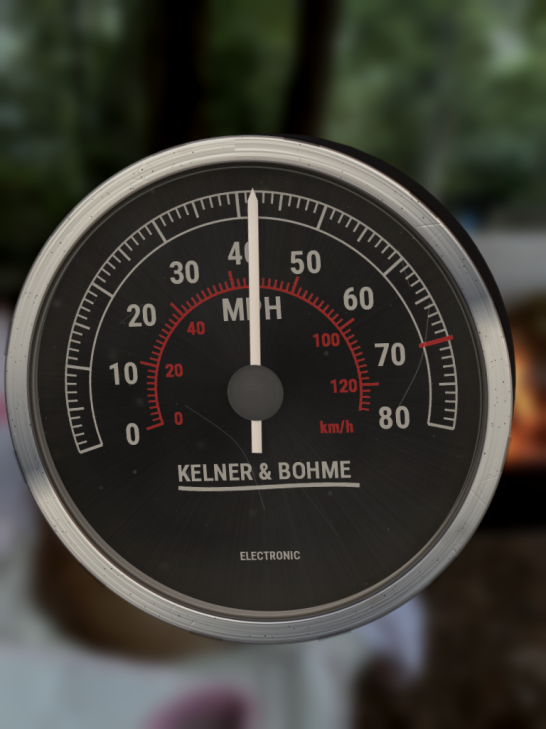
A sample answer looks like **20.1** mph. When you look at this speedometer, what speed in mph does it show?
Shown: **42** mph
